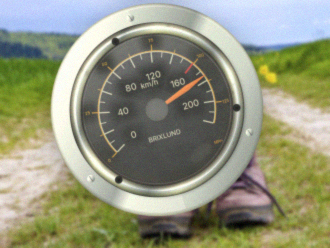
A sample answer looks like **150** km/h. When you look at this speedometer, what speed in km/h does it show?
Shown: **175** km/h
